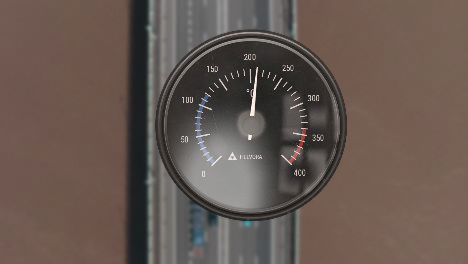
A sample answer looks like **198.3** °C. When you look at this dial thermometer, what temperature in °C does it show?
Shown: **210** °C
